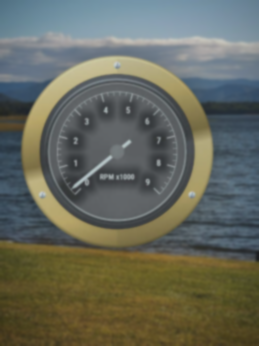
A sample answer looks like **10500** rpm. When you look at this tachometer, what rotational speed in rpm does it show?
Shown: **200** rpm
